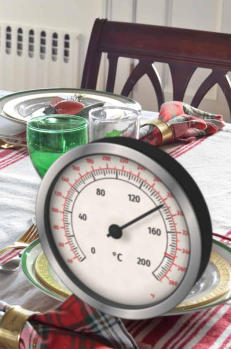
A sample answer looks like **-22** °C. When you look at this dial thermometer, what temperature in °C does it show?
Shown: **140** °C
